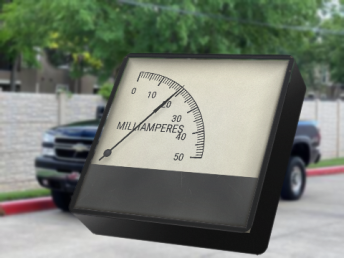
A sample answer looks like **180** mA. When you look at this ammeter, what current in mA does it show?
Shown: **20** mA
